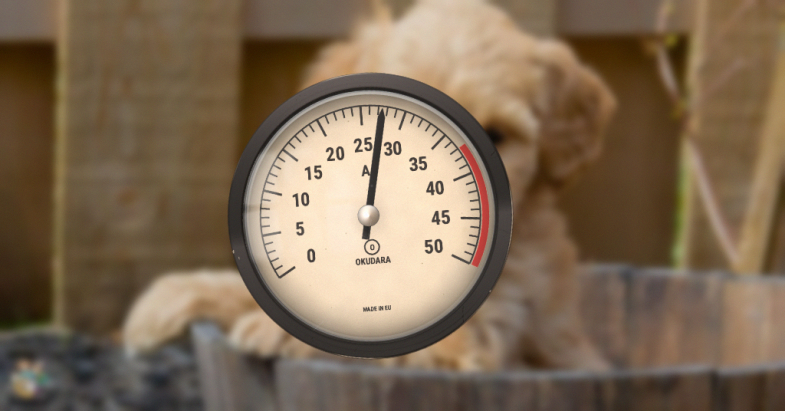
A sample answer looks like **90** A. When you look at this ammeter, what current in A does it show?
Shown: **27.5** A
